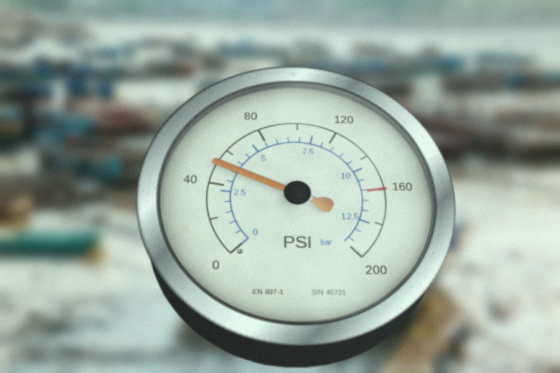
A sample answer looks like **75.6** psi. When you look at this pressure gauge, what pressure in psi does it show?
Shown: **50** psi
